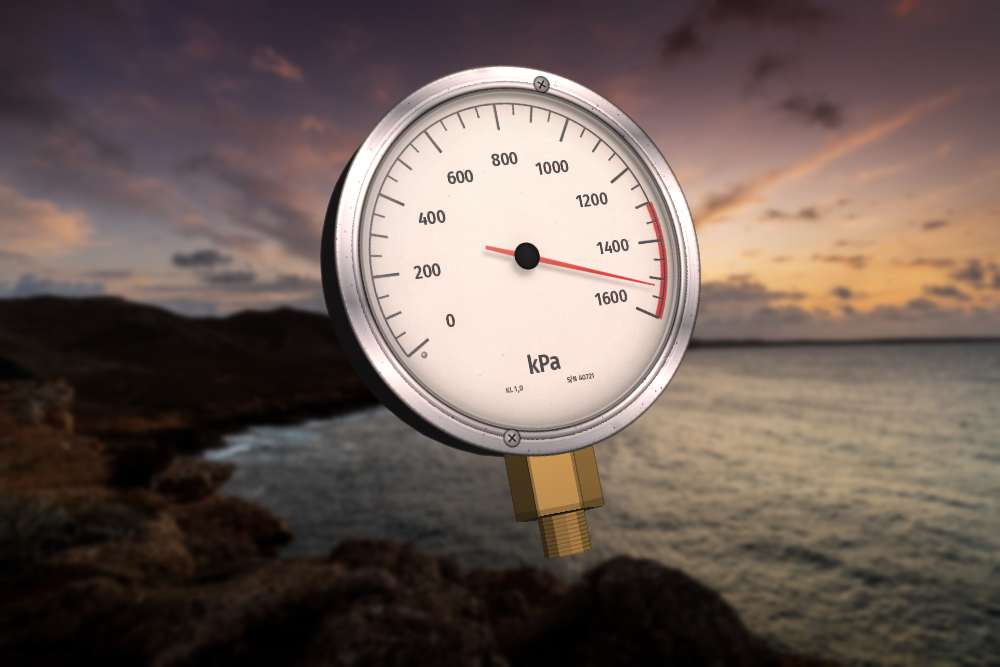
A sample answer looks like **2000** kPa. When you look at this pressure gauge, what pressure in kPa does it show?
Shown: **1525** kPa
